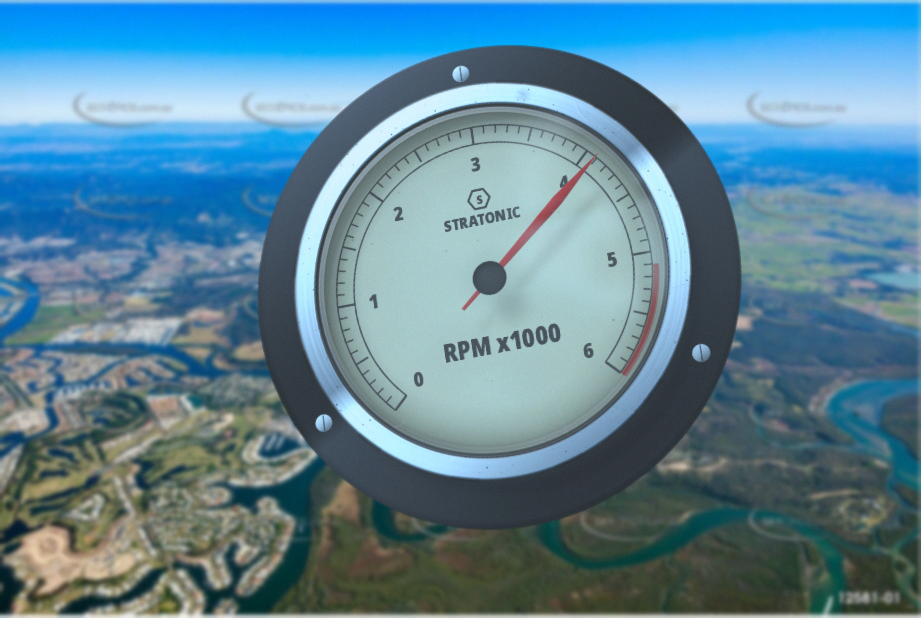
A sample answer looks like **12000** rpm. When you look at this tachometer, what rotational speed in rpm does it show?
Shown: **4100** rpm
